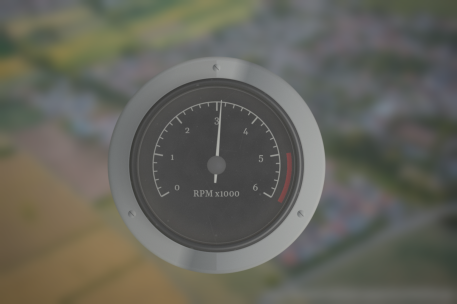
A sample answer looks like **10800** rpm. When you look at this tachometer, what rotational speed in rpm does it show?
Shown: **3100** rpm
